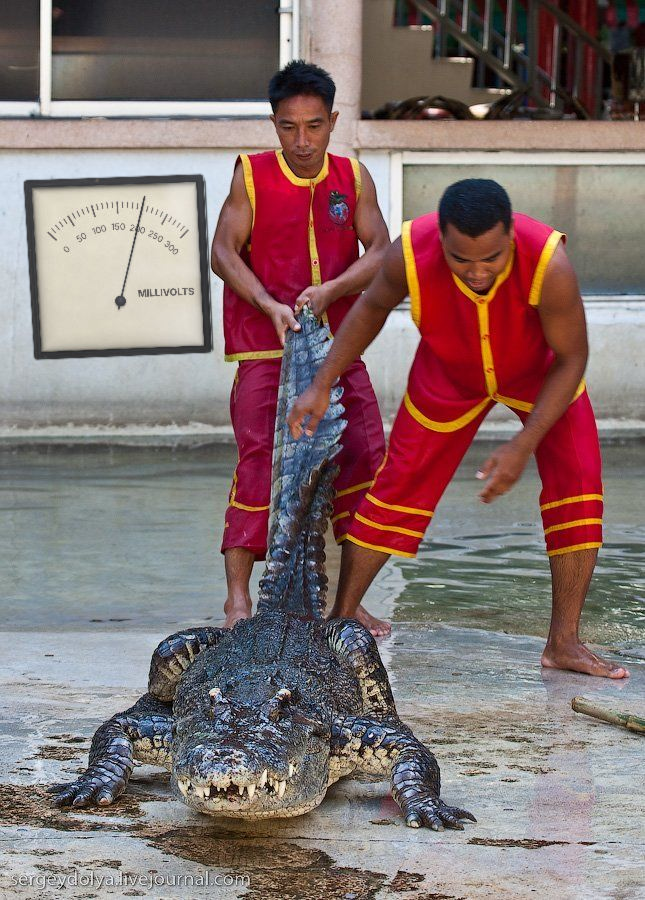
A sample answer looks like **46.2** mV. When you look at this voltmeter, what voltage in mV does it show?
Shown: **200** mV
